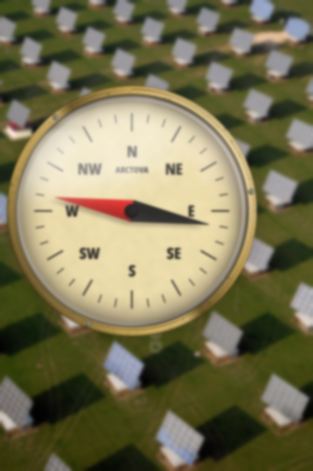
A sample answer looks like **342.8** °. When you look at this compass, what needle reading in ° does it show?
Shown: **280** °
